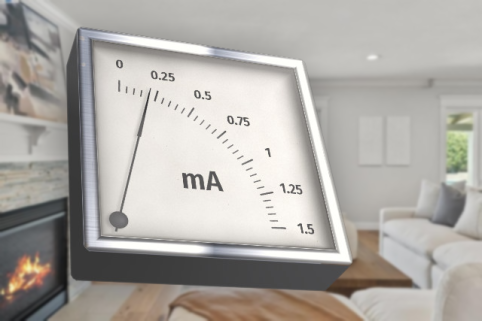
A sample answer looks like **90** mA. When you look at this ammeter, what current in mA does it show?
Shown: **0.2** mA
